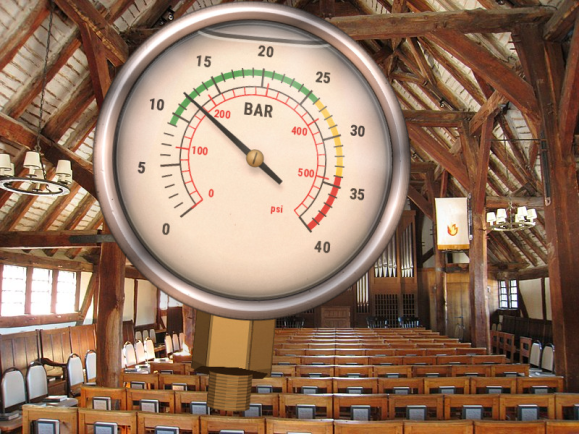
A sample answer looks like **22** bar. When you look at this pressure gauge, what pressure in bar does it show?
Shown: **12** bar
